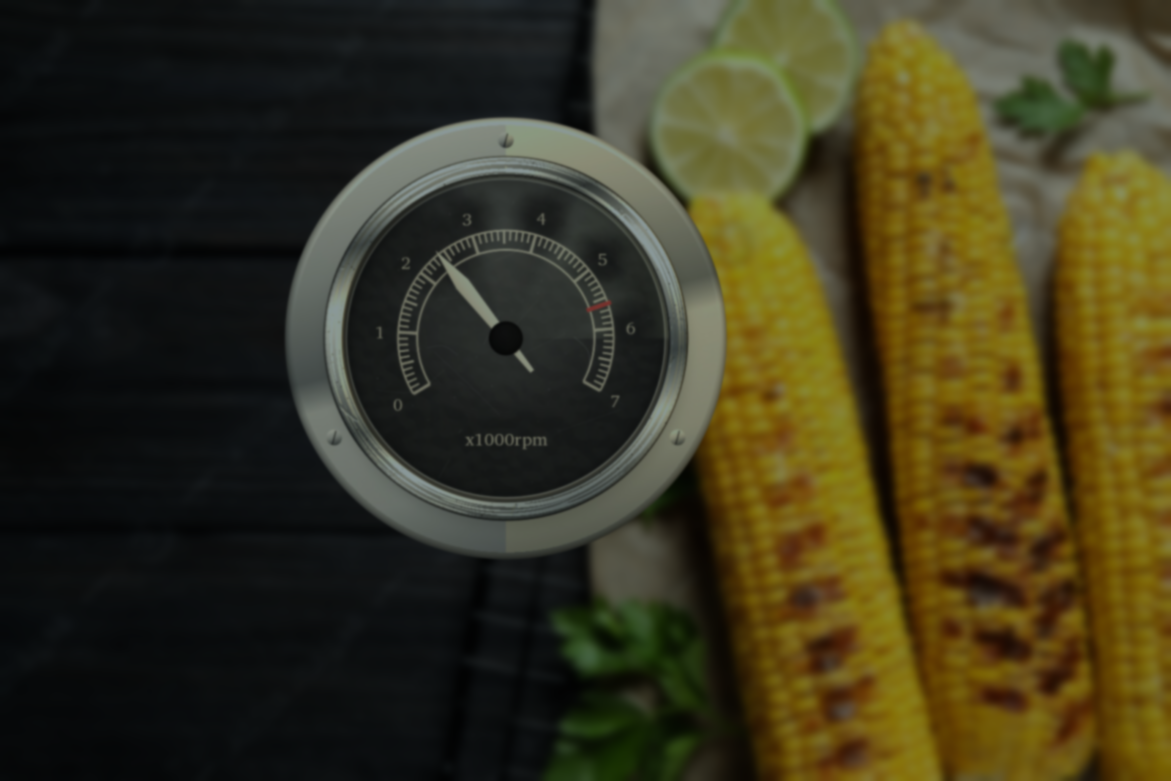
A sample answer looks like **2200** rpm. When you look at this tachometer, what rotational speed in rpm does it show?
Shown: **2400** rpm
